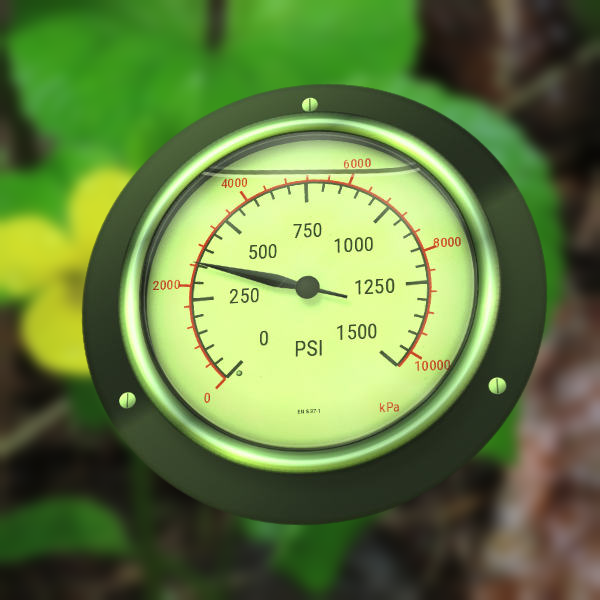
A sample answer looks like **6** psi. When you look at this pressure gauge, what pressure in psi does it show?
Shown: **350** psi
